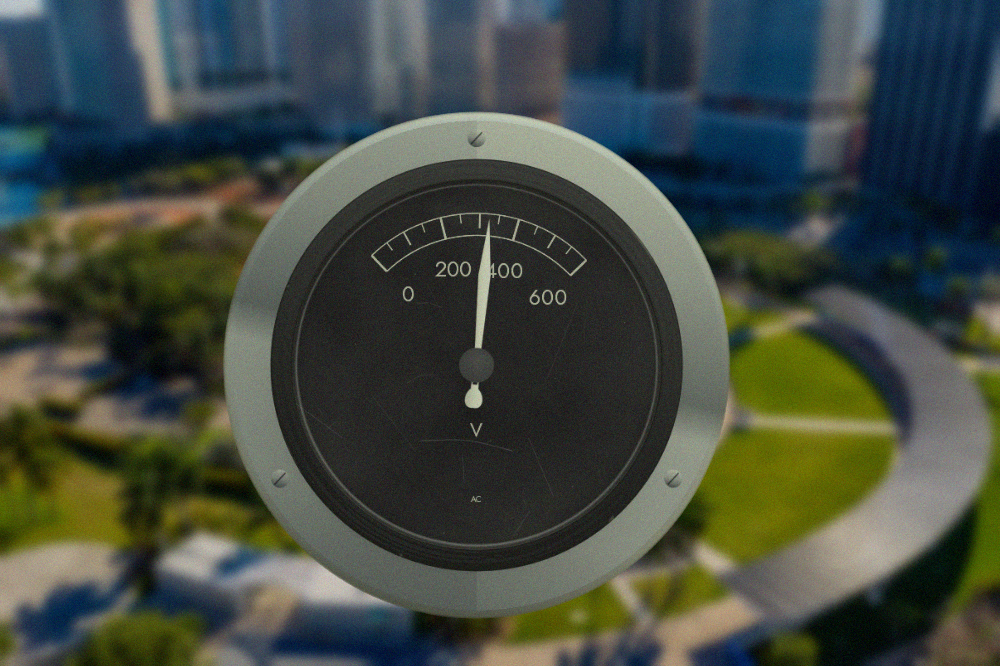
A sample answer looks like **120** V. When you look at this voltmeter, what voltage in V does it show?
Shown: **325** V
